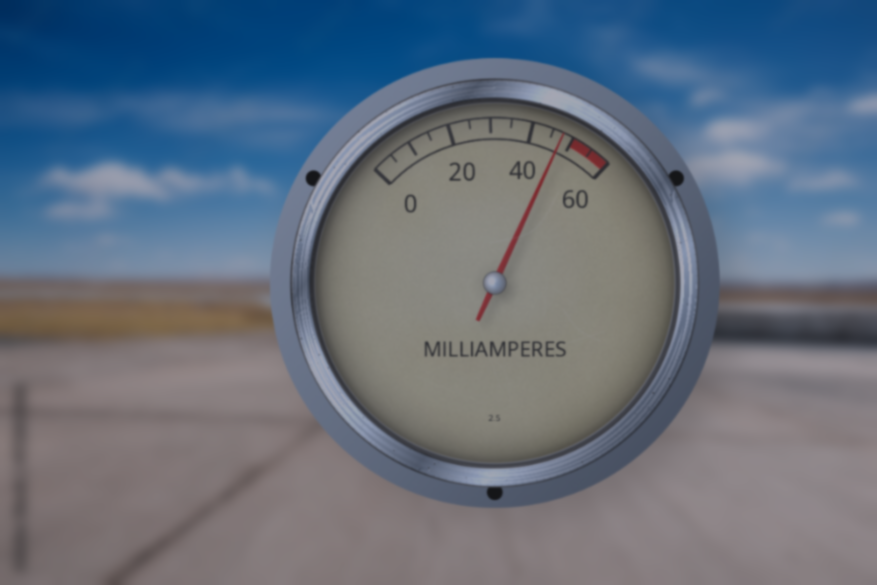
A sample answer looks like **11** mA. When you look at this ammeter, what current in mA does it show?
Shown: **47.5** mA
